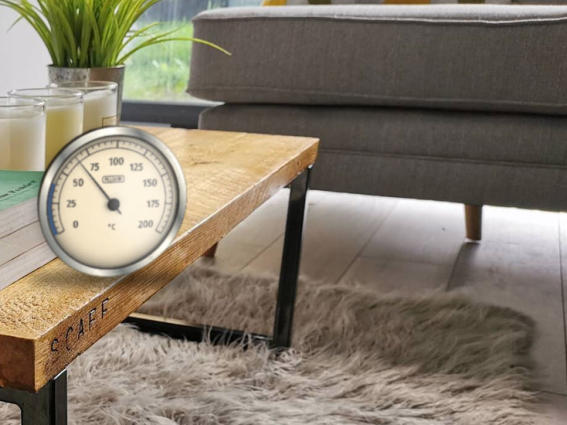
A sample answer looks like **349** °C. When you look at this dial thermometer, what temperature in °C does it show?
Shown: **65** °C
